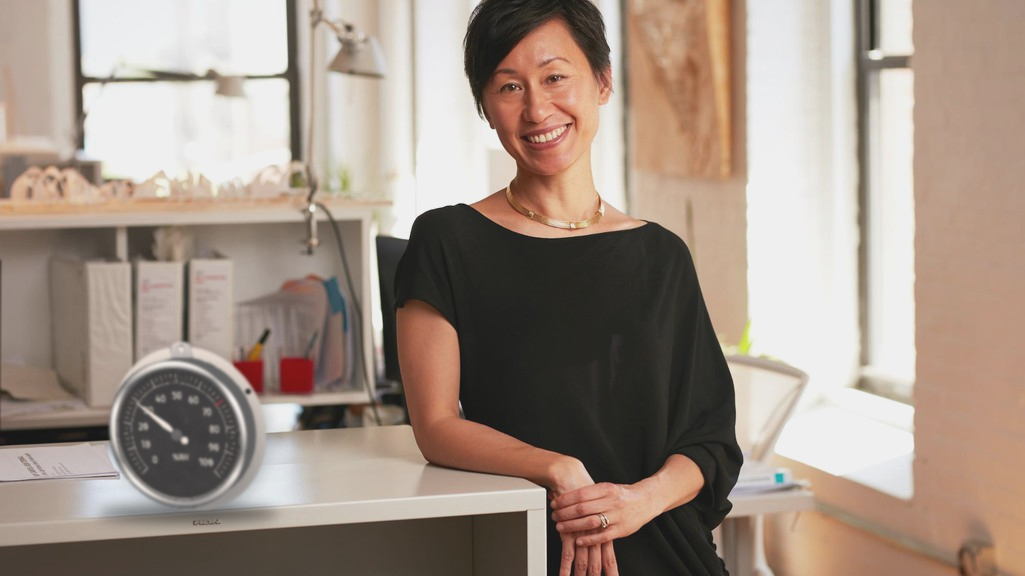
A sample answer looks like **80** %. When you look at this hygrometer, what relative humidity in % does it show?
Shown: **30** %
